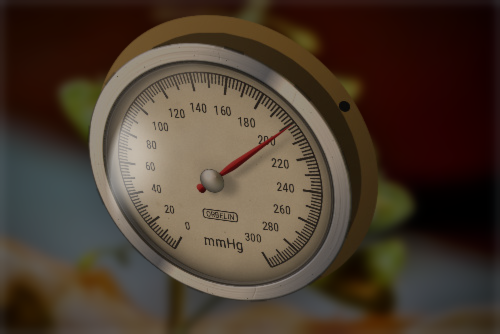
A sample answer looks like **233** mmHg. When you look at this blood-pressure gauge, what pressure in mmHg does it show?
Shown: **200** mmHg
